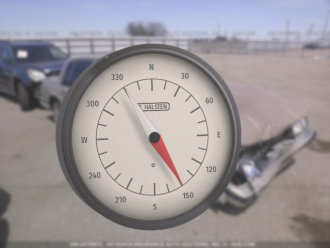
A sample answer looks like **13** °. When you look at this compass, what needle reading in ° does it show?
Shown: **150** °
